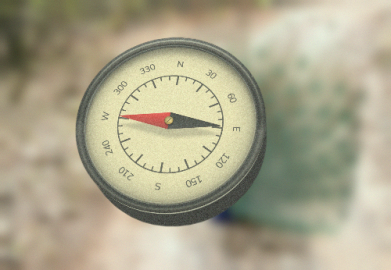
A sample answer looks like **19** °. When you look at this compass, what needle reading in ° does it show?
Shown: **270** °
